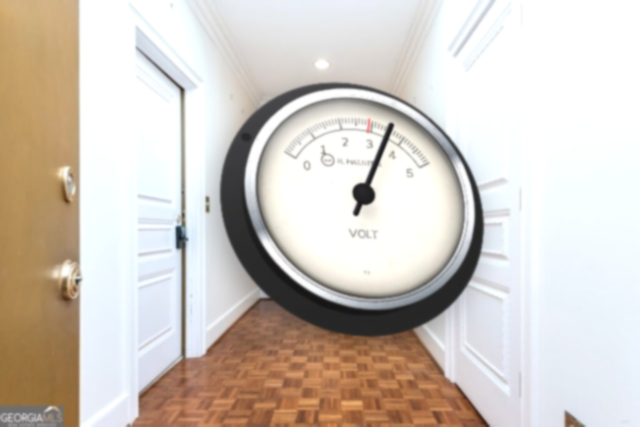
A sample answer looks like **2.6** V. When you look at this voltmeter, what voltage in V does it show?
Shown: **3.5** V
